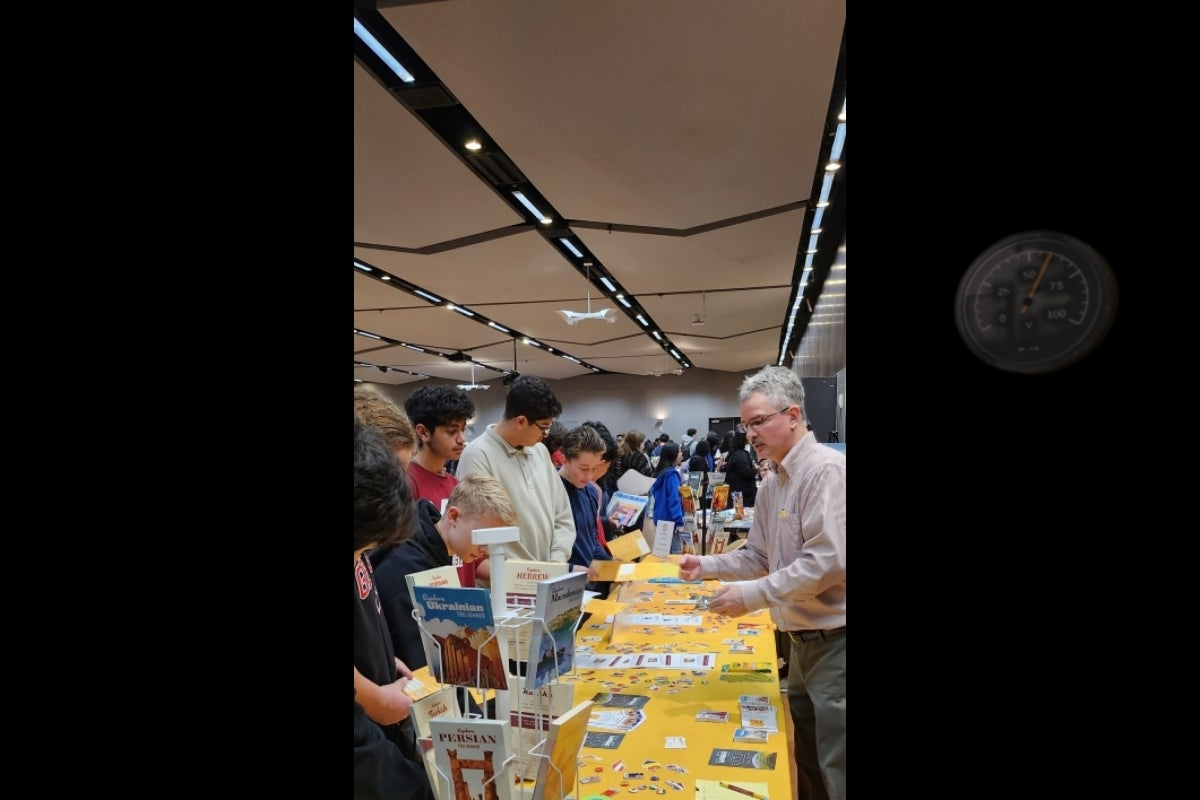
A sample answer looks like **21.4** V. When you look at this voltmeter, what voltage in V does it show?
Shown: **60** V
